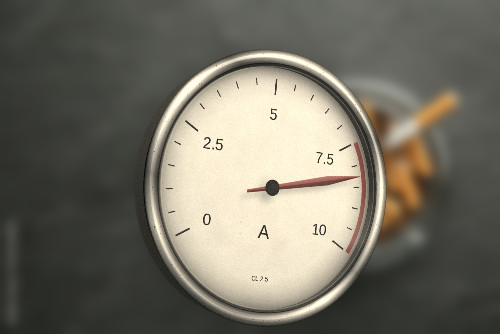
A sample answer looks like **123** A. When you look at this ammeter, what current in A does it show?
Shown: **8.25** A
